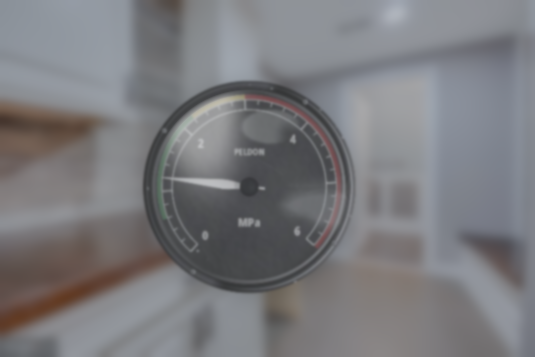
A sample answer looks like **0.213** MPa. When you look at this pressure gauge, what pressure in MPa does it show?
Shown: **1.2** MPa
